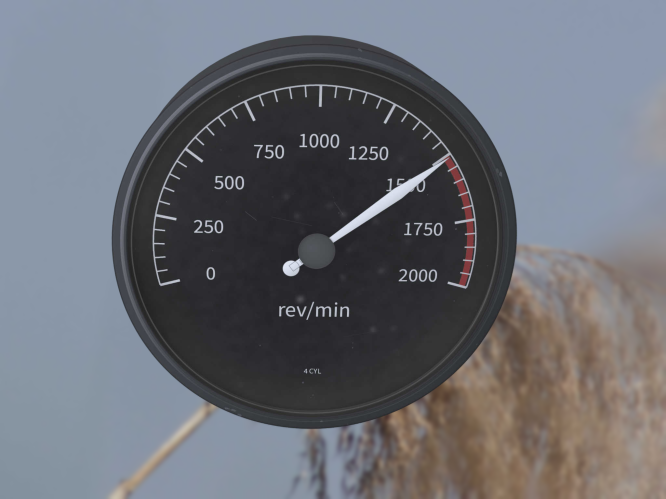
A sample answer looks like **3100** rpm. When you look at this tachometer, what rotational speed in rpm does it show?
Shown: **1500** rpm
